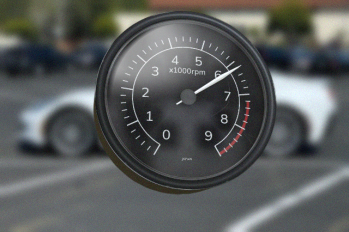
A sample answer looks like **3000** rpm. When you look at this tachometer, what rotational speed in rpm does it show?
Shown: **6200** rpm
